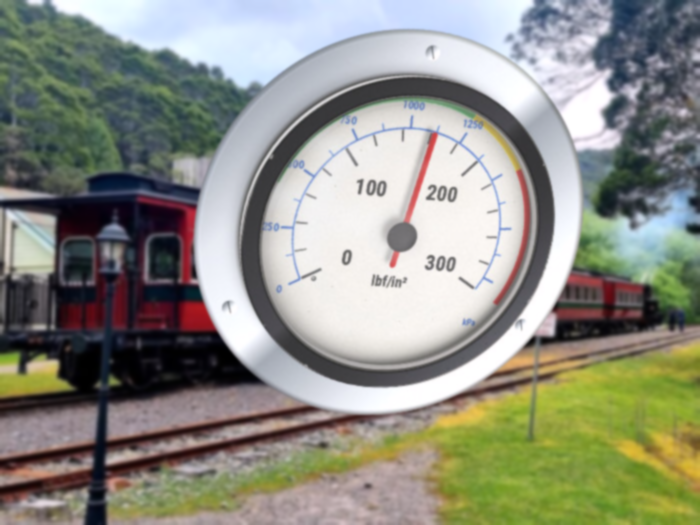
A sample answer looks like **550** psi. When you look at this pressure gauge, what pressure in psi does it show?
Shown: **160** psi
